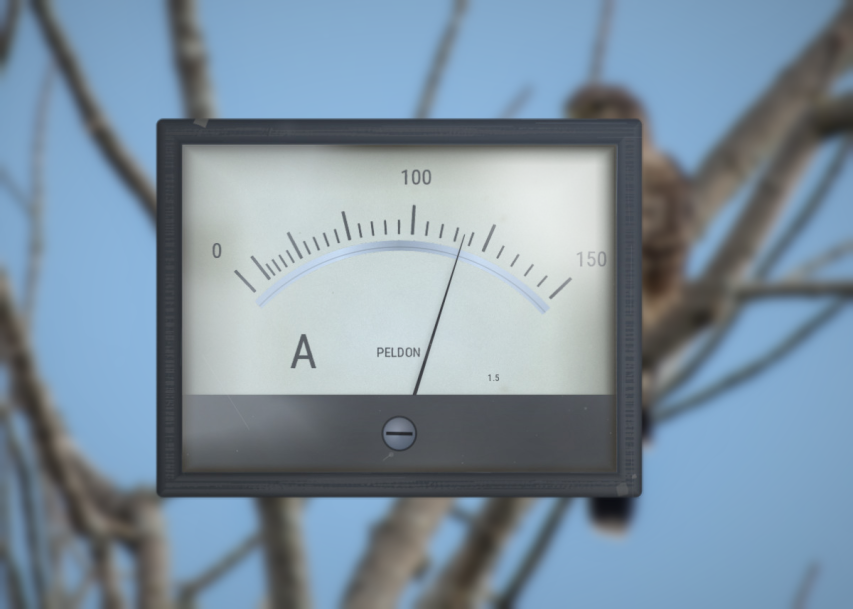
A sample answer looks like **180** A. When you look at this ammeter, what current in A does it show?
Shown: **117.5** A
